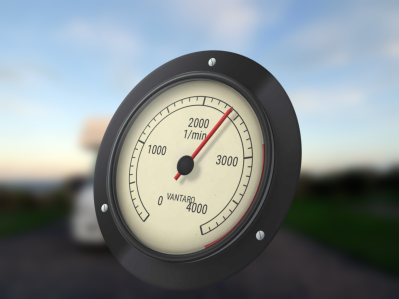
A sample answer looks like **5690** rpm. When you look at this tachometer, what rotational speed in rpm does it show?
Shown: **2400** rpm
